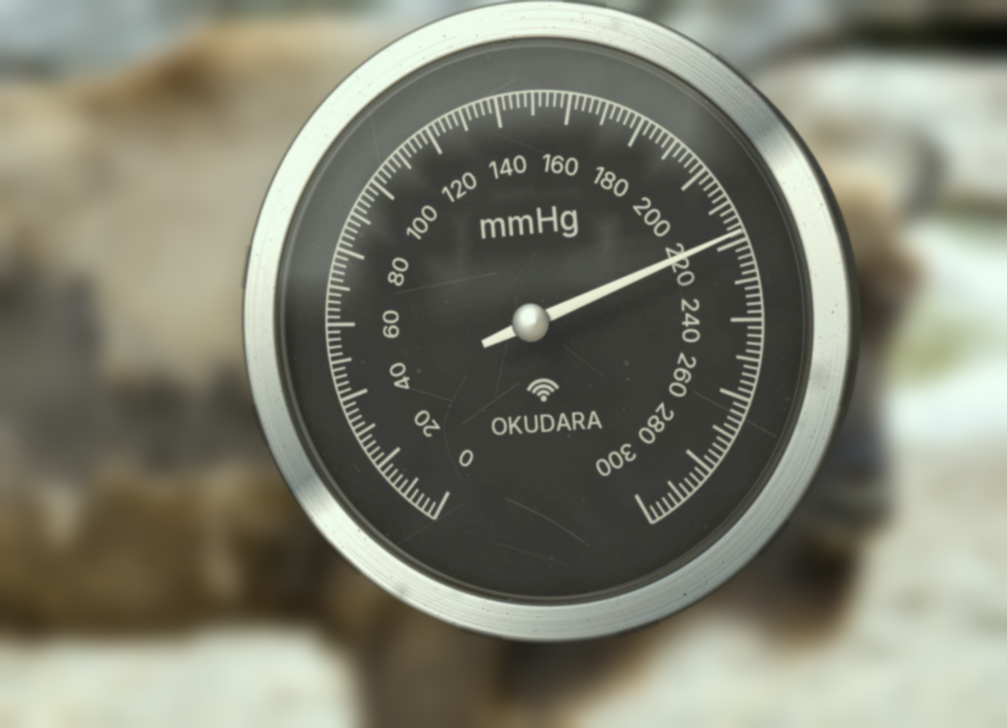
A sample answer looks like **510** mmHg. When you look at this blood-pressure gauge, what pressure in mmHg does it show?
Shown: **218** mmHg
